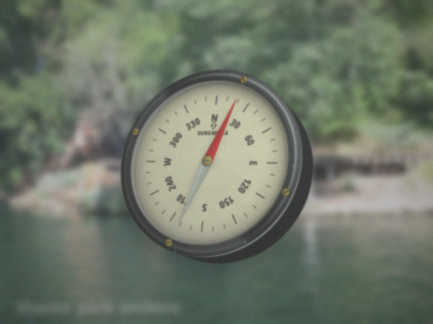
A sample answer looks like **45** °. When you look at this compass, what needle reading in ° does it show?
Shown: **20** °
